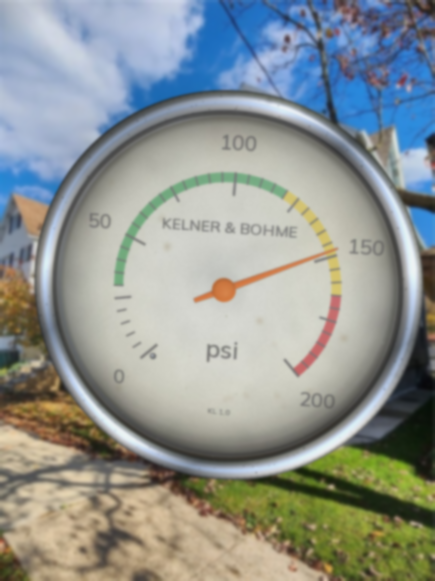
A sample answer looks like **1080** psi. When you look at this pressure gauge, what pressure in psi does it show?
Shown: **147.5** psi
